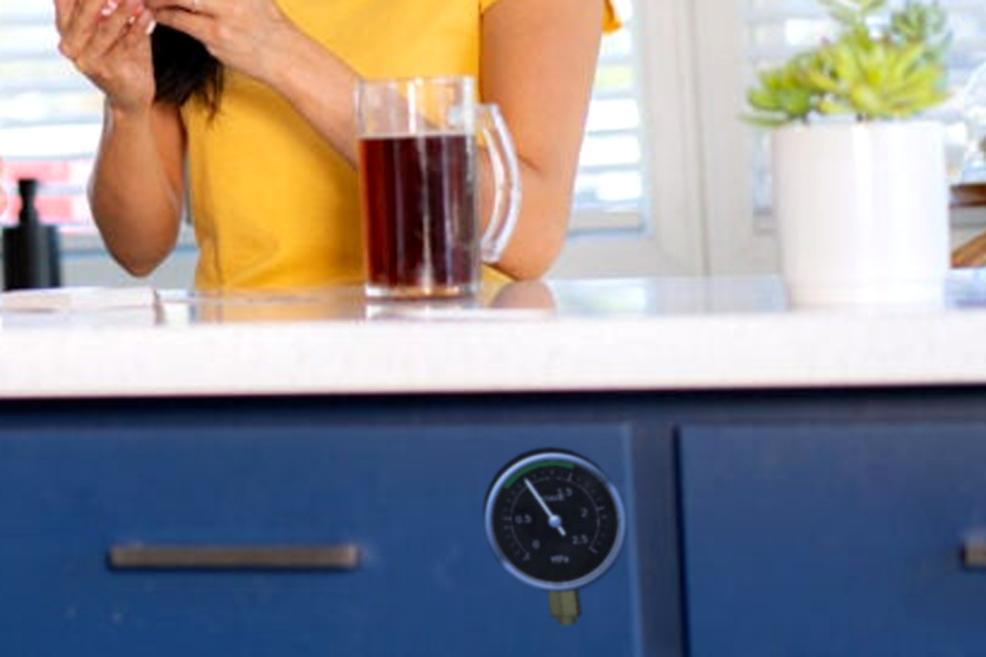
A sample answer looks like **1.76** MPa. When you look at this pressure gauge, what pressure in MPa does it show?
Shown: **1** MPa
